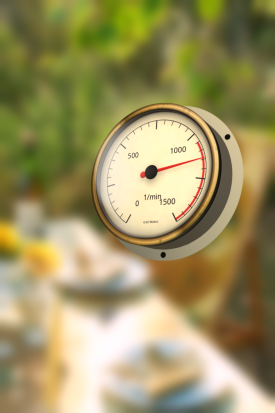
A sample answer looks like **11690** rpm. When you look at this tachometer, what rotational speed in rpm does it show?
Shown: **1150** rpm
